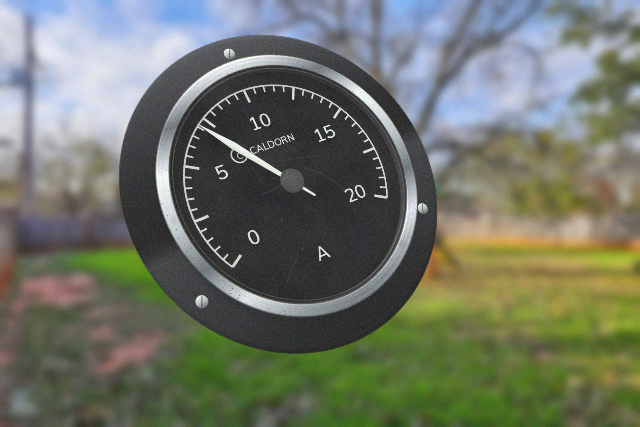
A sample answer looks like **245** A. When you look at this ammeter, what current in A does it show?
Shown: **7** A
